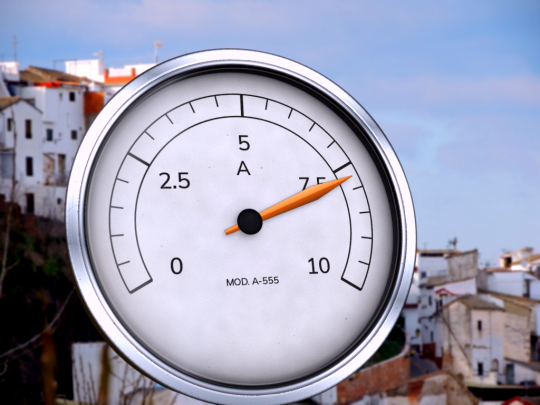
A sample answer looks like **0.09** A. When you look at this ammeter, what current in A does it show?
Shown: **7.75** A
